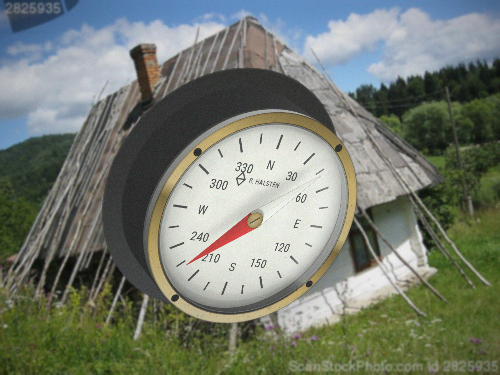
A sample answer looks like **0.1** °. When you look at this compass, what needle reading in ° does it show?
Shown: **225** °
